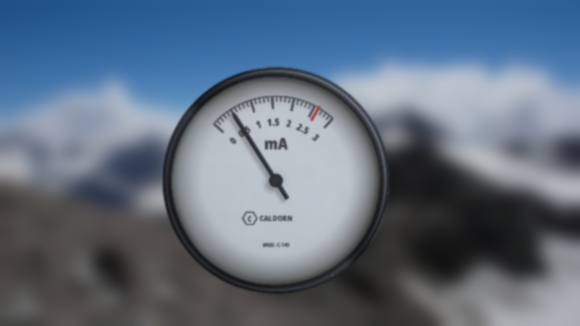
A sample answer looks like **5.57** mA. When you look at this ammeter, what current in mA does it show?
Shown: **0.5** mA
